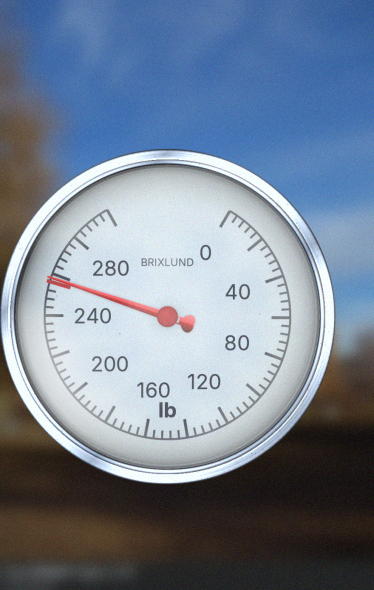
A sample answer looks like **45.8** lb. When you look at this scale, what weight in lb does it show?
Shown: **258** lb
